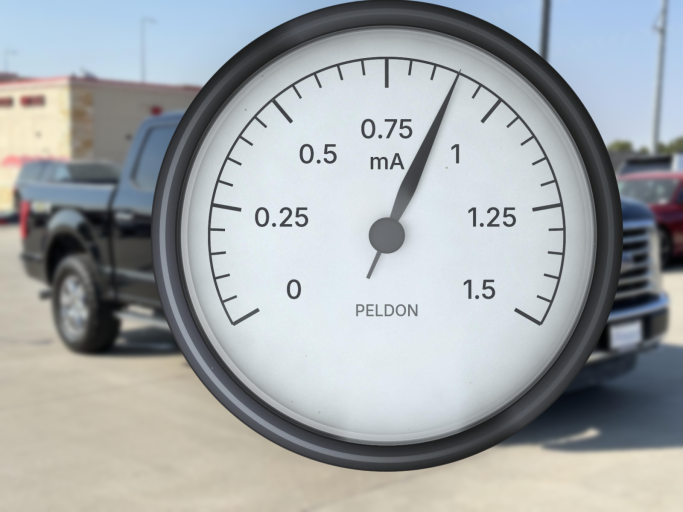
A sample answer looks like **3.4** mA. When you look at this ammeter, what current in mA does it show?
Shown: **0.9** mA
